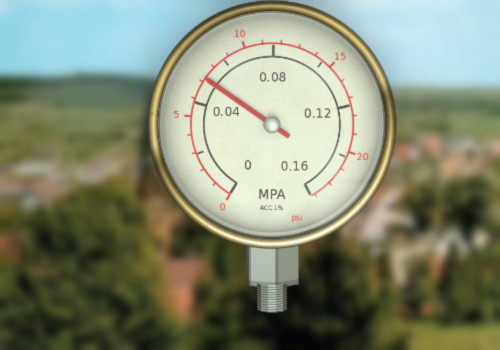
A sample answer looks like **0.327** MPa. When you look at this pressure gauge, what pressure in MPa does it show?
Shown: **0.05** MPa
